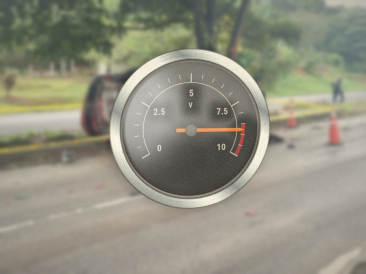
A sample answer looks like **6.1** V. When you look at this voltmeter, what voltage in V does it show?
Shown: **8.75** V
